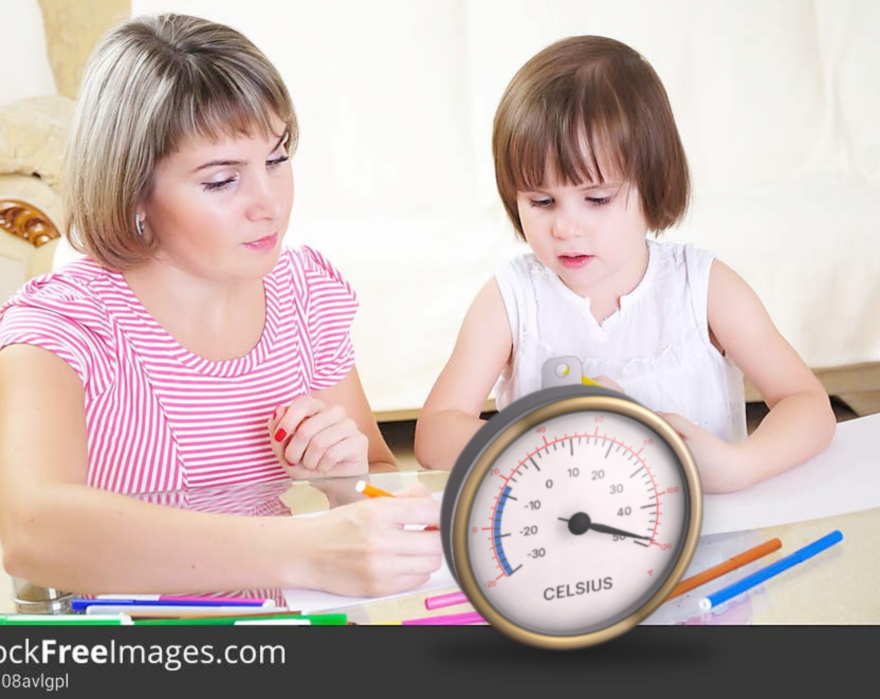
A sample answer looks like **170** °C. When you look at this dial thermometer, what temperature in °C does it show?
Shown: **48** °C
